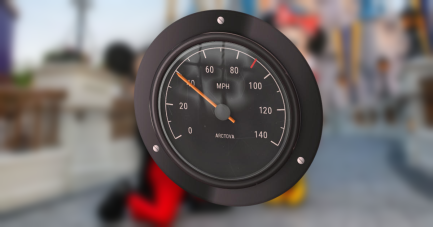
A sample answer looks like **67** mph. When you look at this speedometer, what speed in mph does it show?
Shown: **40** mph
